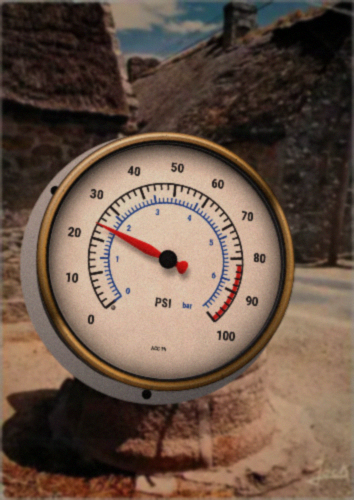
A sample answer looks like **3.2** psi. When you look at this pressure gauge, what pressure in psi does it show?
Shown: **24** psi
